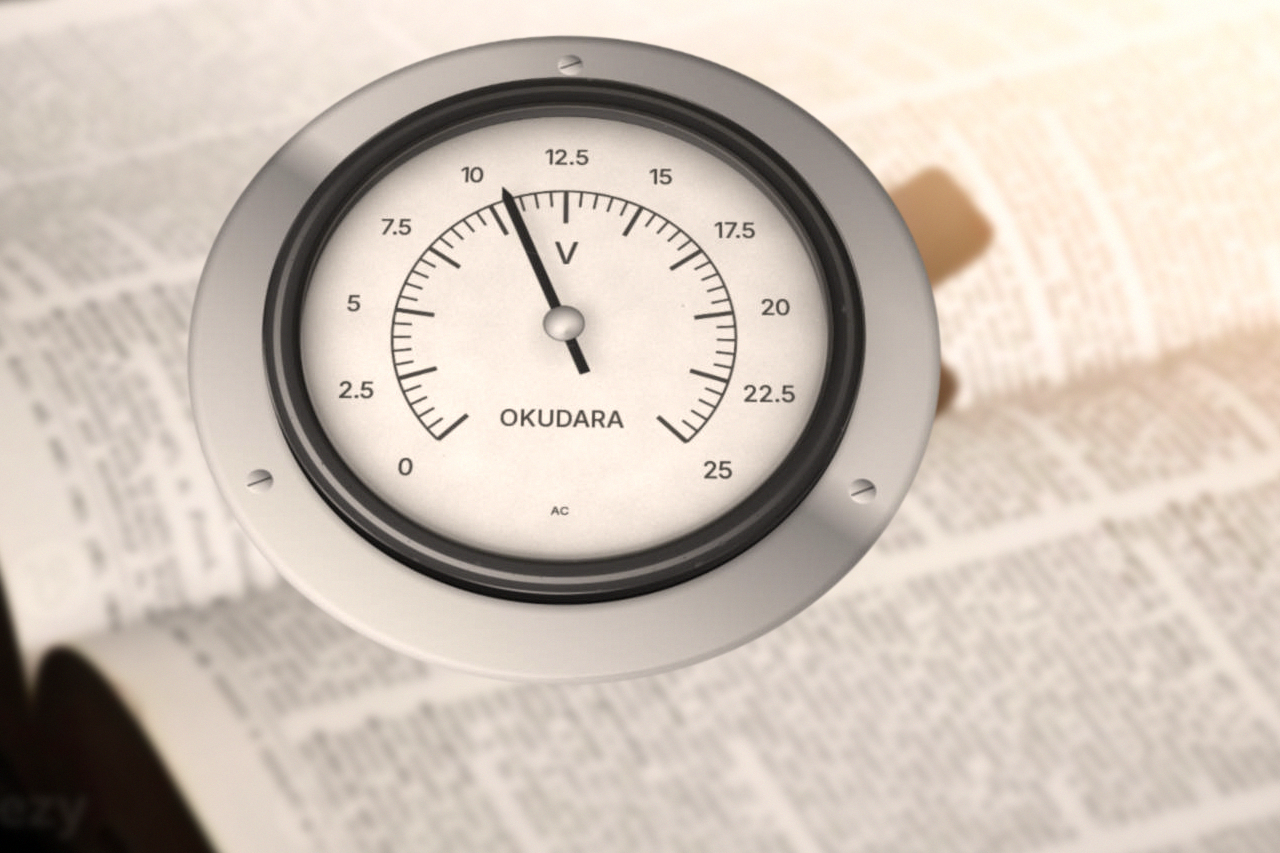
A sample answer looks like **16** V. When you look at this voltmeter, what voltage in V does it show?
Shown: **10.5** V
